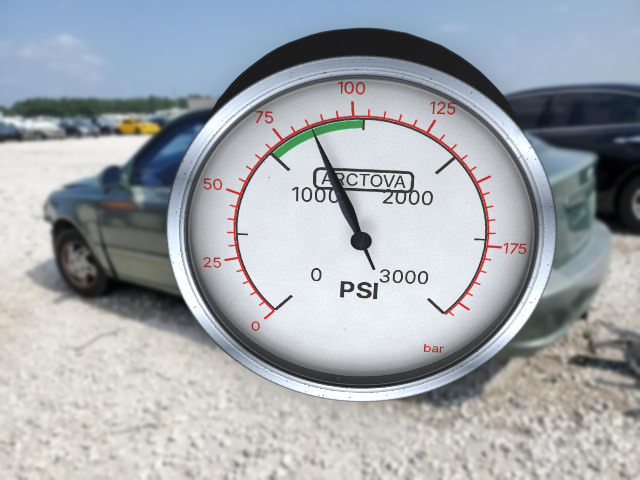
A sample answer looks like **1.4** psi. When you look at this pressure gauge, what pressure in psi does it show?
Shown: **1250** psi
